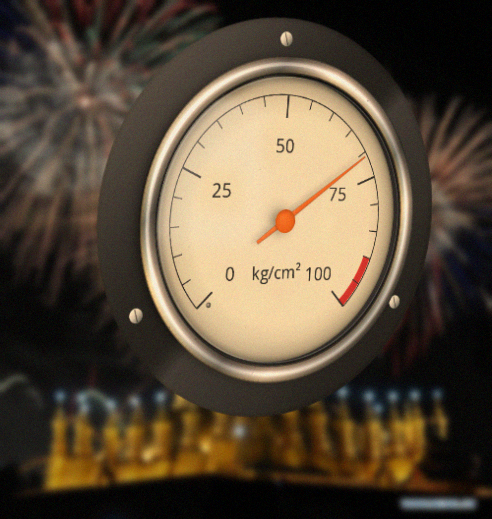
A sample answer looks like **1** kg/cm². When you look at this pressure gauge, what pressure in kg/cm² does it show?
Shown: **70** kg/cm²
